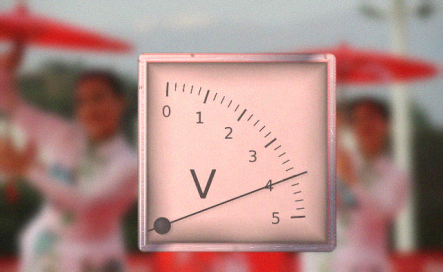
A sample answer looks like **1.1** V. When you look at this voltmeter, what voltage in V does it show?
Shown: **4** V
